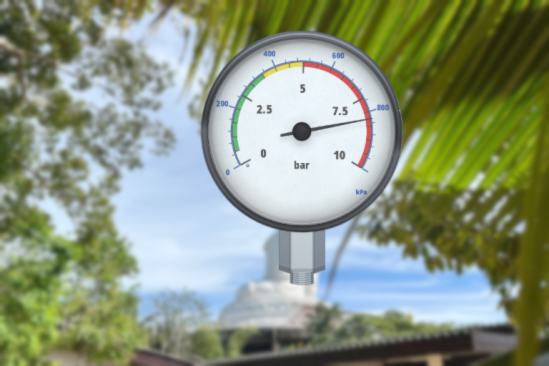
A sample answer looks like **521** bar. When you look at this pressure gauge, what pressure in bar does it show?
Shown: **8.25** bar
